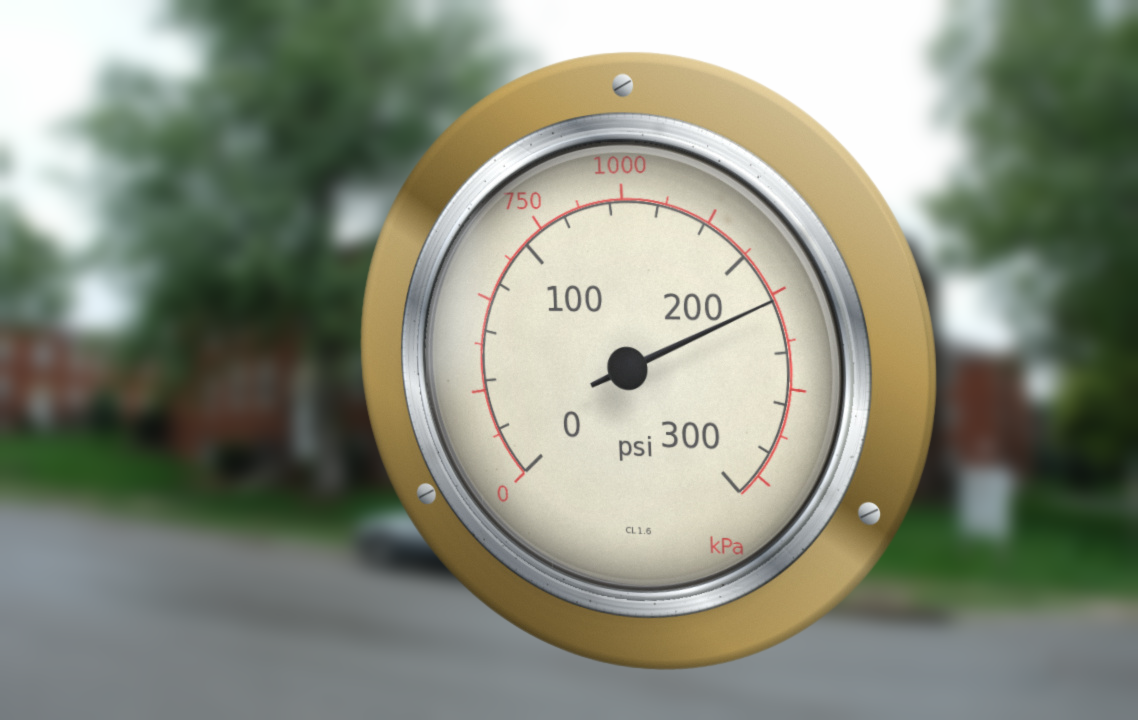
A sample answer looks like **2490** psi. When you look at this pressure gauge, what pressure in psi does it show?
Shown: **220** psi
